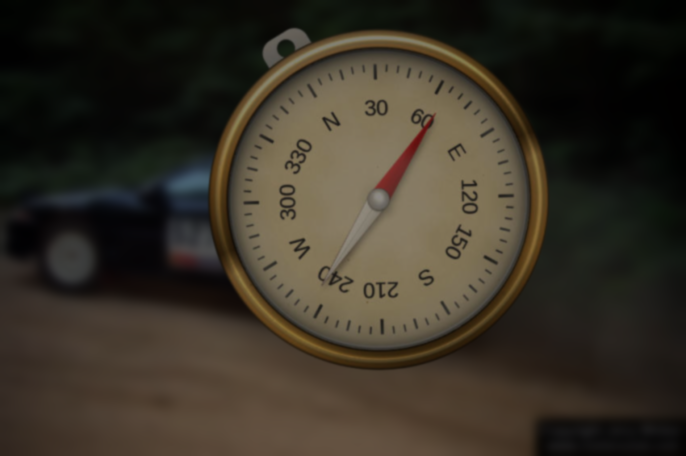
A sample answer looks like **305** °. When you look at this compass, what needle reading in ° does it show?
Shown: **65** °
